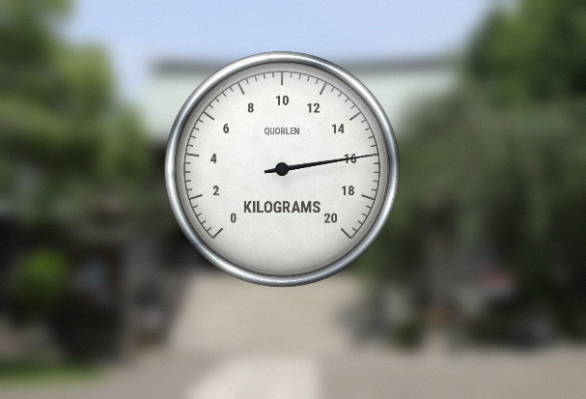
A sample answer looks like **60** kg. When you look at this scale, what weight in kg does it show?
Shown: **16** kg
